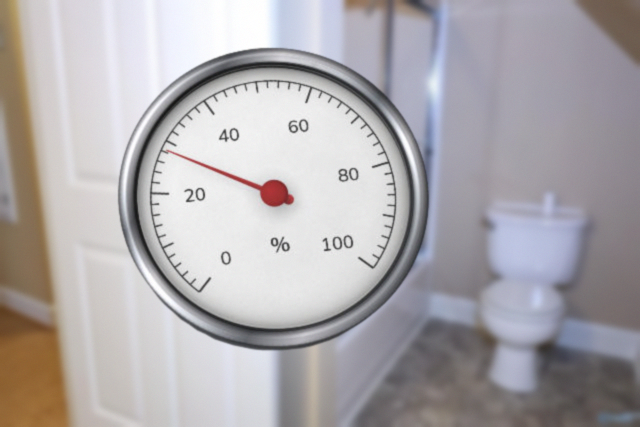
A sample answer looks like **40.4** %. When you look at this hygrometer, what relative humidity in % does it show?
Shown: **28** %
